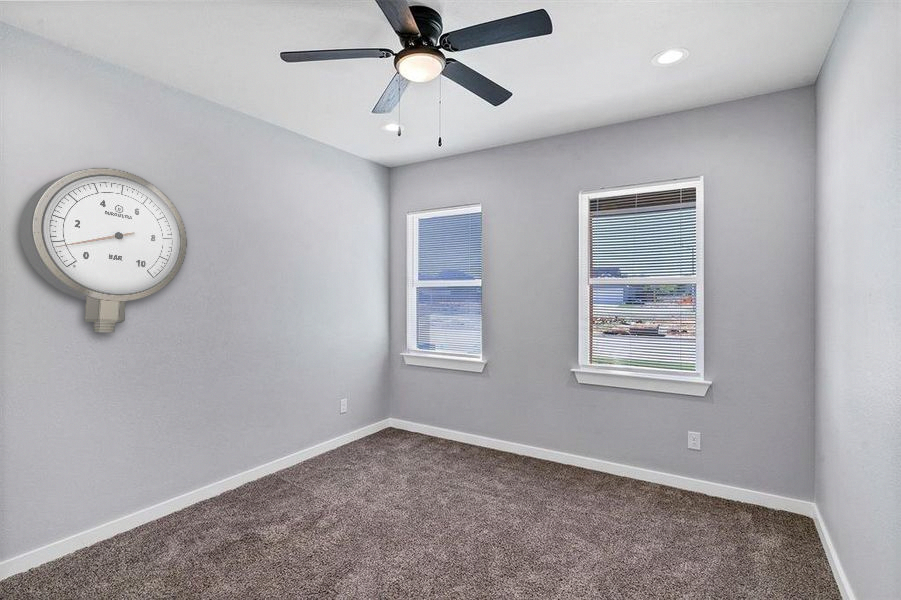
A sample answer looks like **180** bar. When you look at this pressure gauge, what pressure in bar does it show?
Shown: **0.8** bar
